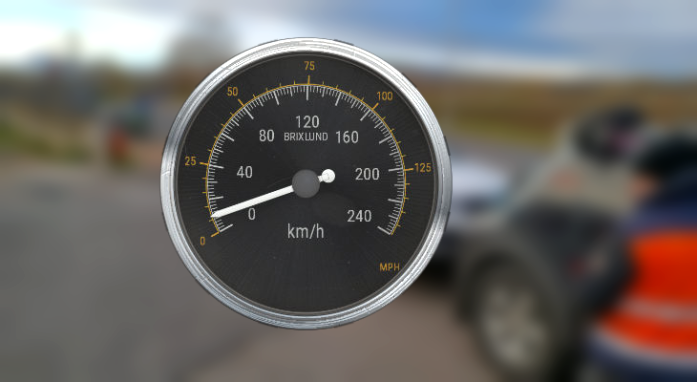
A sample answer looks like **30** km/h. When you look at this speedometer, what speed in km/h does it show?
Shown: **10** km/h
